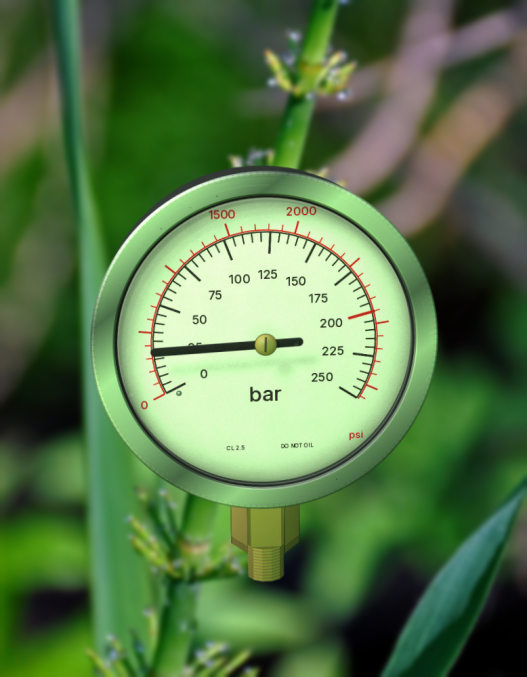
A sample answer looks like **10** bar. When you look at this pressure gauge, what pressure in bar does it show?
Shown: **25** bar
